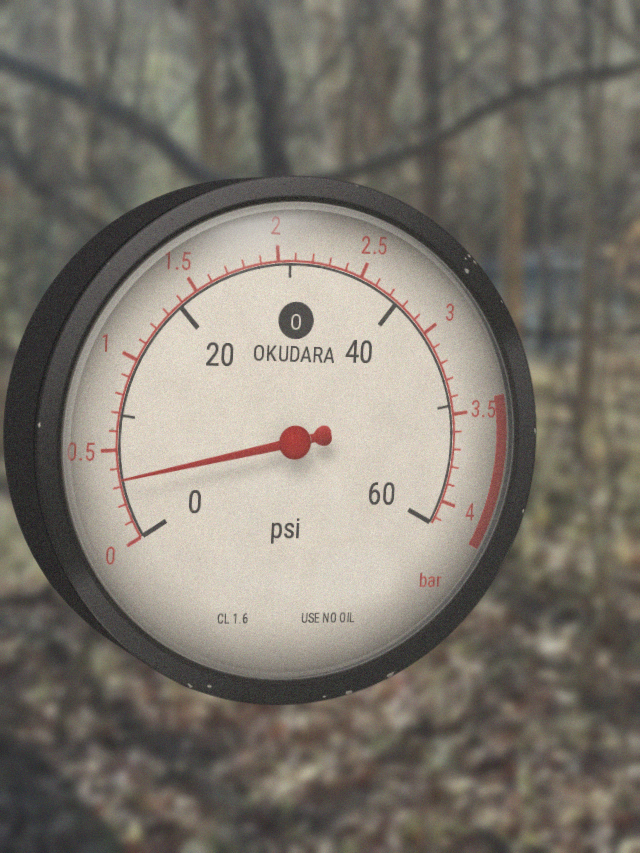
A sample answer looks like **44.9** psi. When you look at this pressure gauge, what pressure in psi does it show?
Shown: **5** psi
